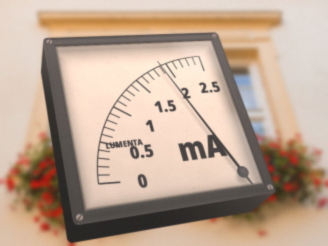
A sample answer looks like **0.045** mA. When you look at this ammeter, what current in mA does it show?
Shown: **1.9** mA
